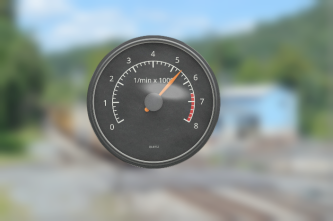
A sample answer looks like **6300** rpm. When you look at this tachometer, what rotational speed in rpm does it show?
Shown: **5400** rpm
